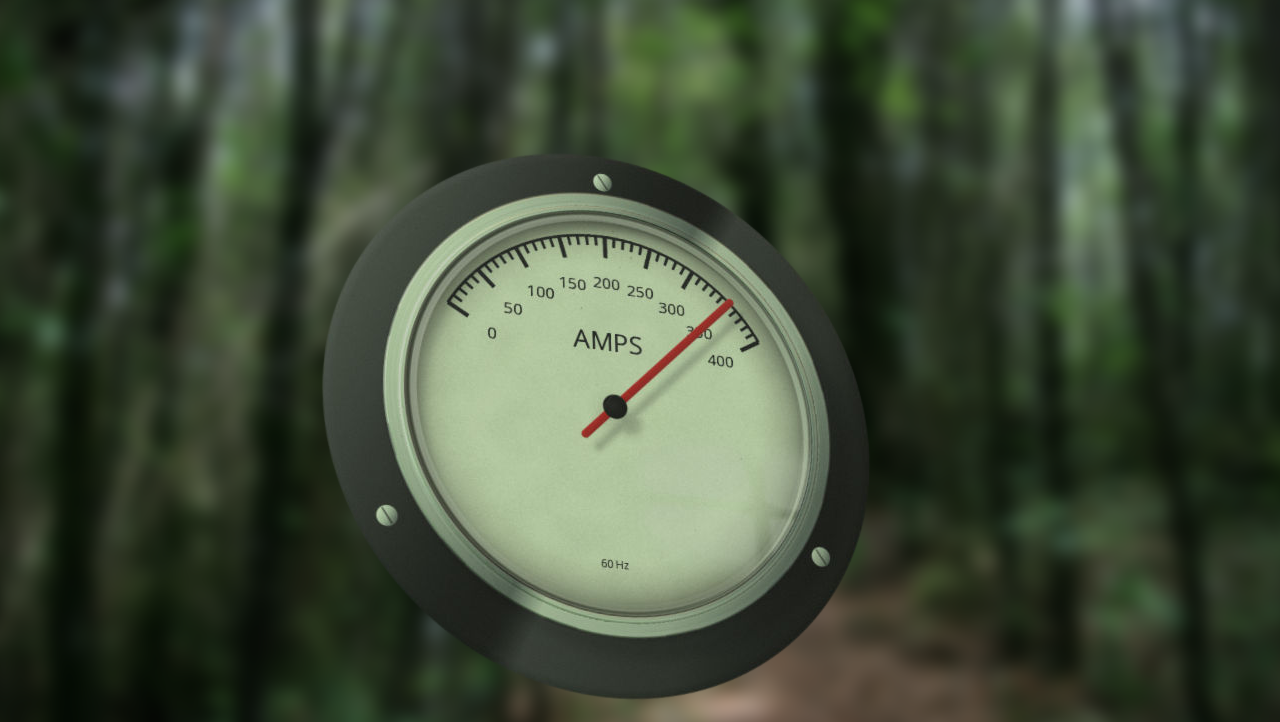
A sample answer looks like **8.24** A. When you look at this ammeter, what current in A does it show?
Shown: **350** A
